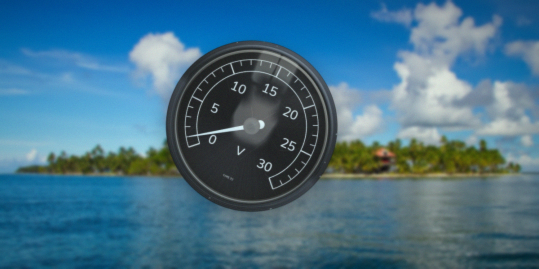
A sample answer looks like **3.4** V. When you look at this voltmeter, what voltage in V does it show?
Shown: **1** V
